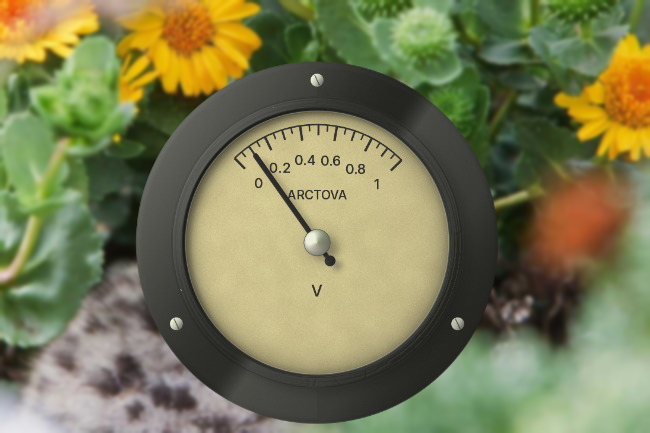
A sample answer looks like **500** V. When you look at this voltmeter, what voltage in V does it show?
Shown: **0.1** V
